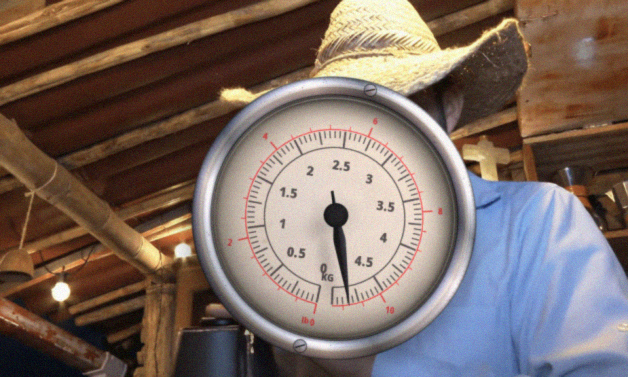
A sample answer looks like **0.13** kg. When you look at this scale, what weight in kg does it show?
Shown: **4.85** kg
